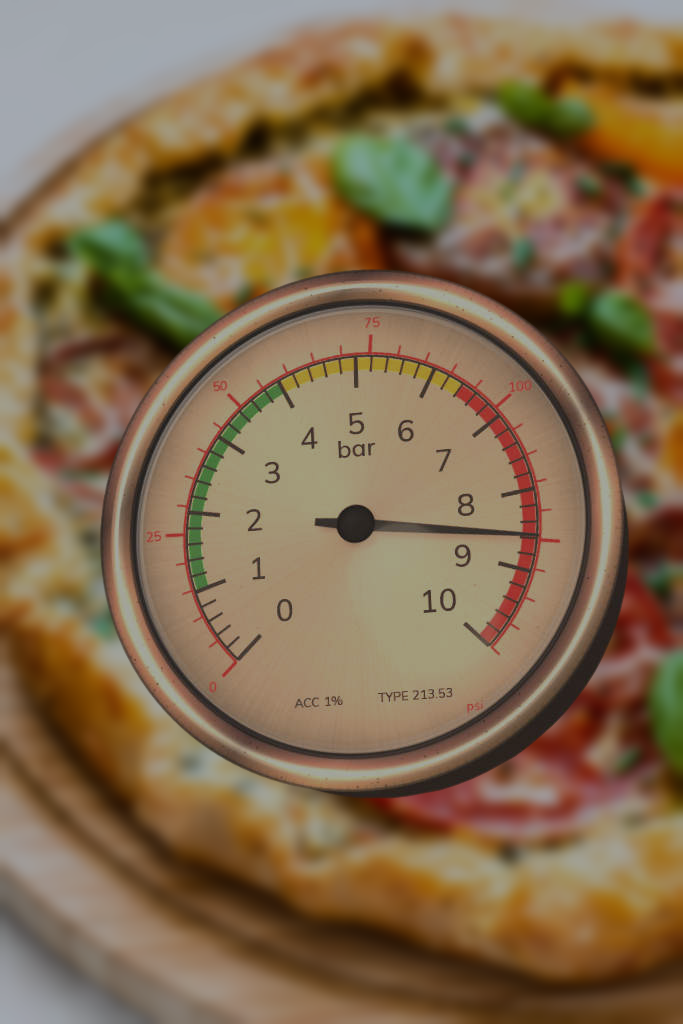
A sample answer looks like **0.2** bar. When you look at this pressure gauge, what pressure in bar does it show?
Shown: **8.6** bar
